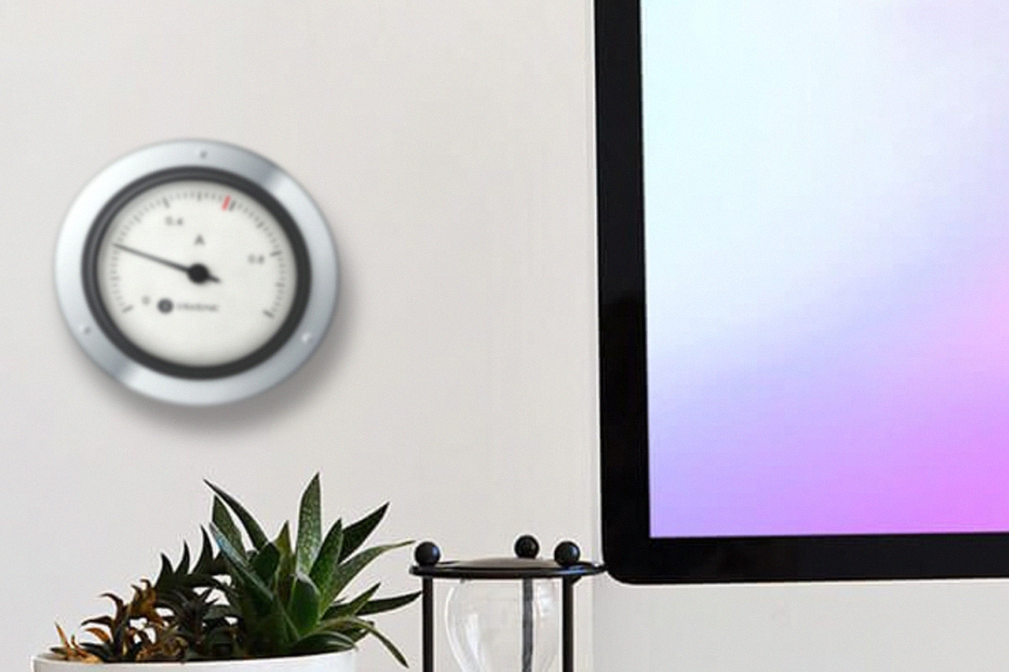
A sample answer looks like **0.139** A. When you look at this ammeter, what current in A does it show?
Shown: **0.2** A
